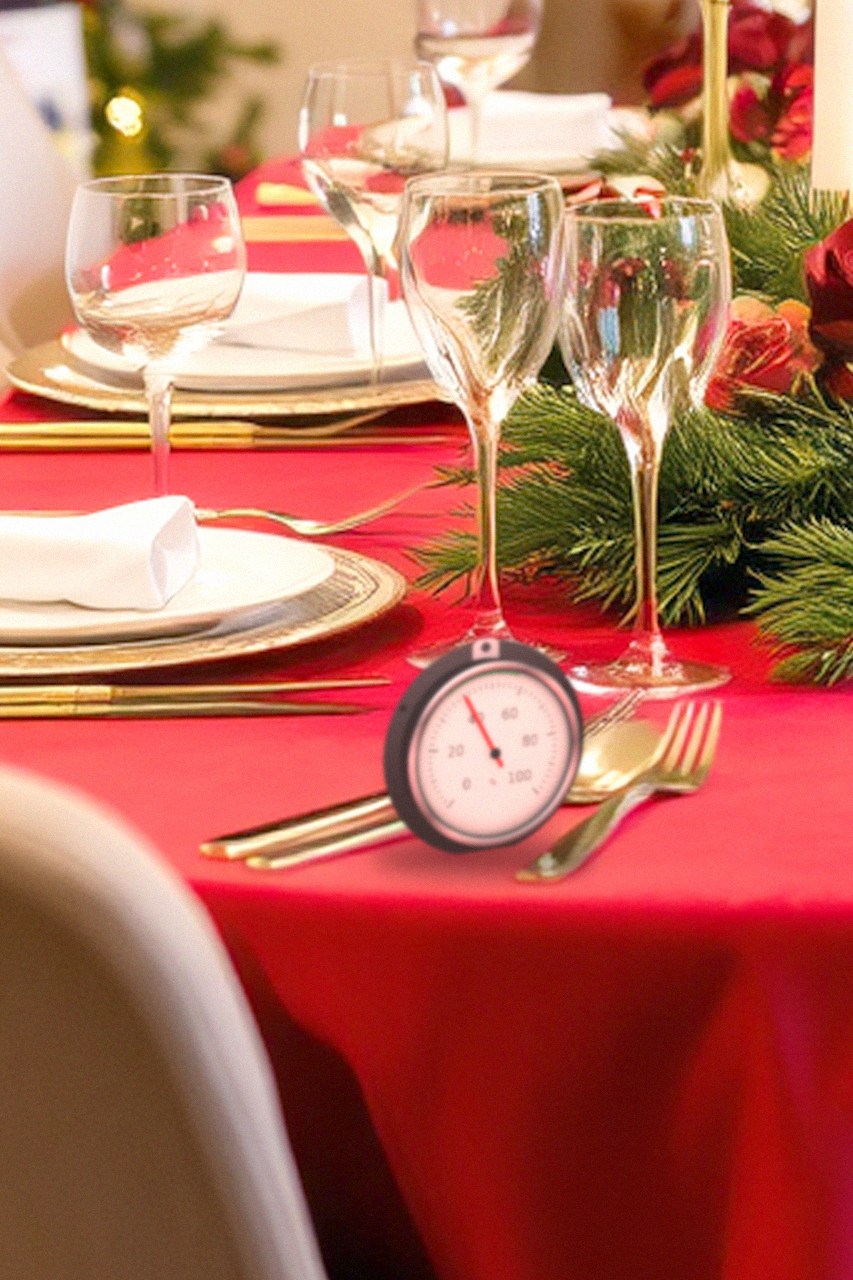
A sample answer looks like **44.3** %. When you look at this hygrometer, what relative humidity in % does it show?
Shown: **40** %
